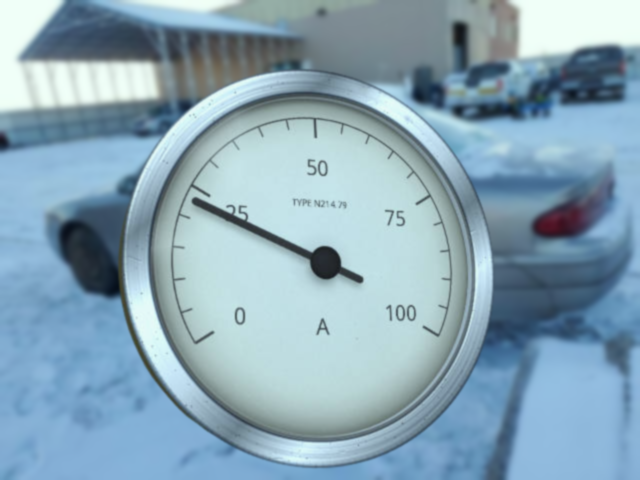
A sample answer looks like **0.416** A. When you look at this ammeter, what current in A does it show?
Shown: **22.5** A
